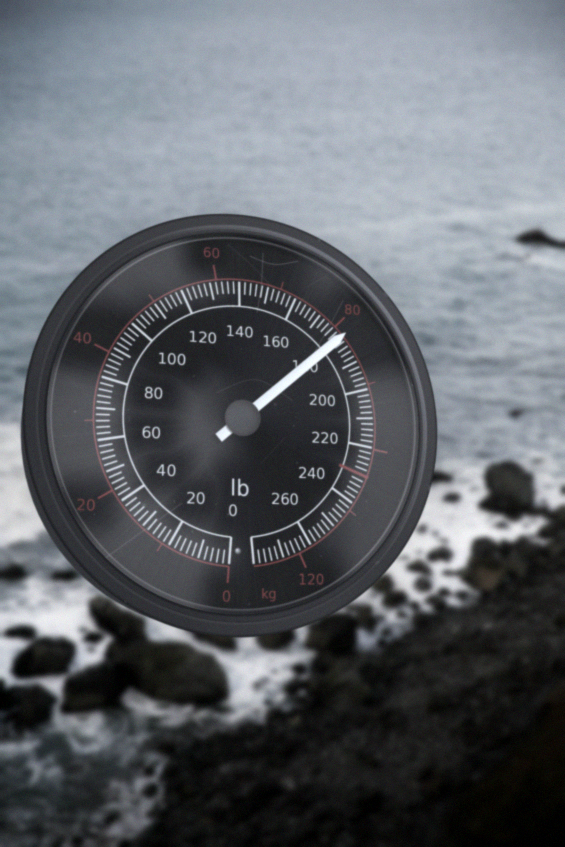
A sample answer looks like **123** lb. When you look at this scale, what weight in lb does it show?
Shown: **180** lb
